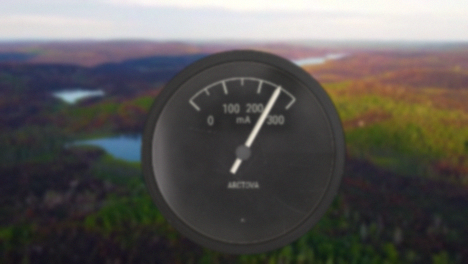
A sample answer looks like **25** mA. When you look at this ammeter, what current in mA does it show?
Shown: **250** mA
